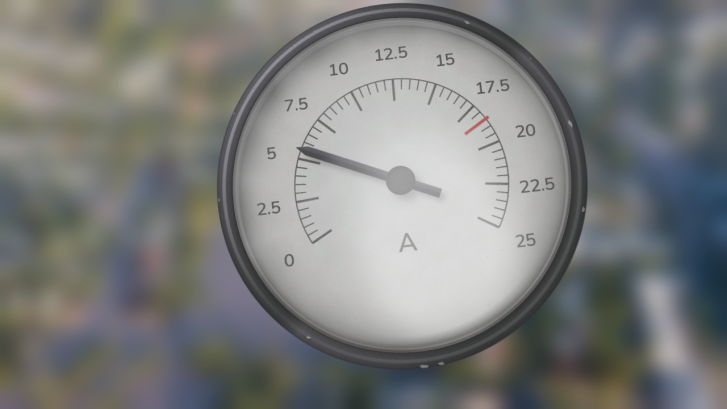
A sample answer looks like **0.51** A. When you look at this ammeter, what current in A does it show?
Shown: **5.5** A
